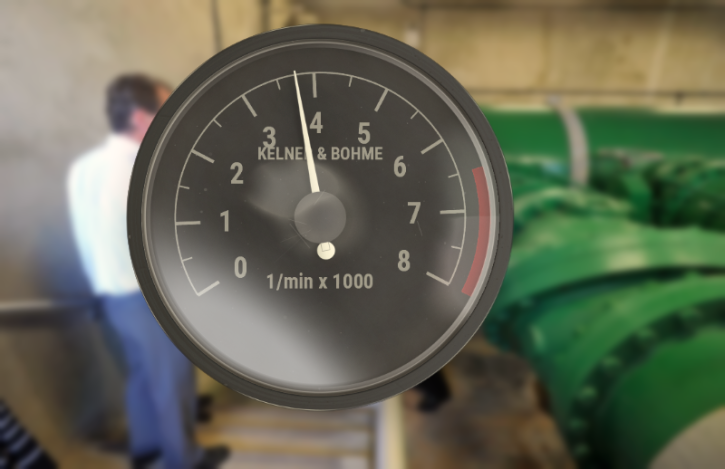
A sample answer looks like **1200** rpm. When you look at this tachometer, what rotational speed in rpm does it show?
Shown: **3750** rpm
